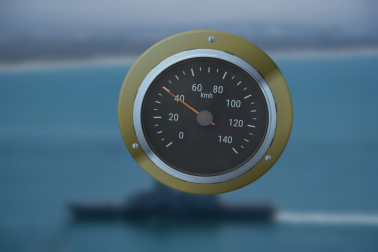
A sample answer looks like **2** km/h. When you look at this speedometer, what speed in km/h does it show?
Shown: **40** km/h
